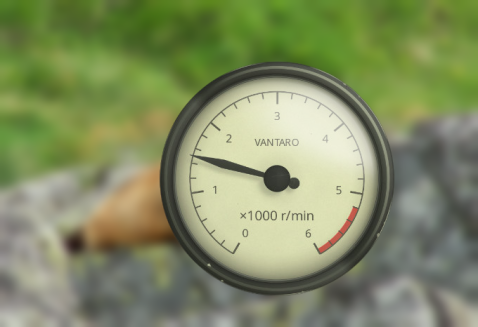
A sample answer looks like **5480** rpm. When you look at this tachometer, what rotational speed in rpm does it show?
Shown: **1500** rpm
